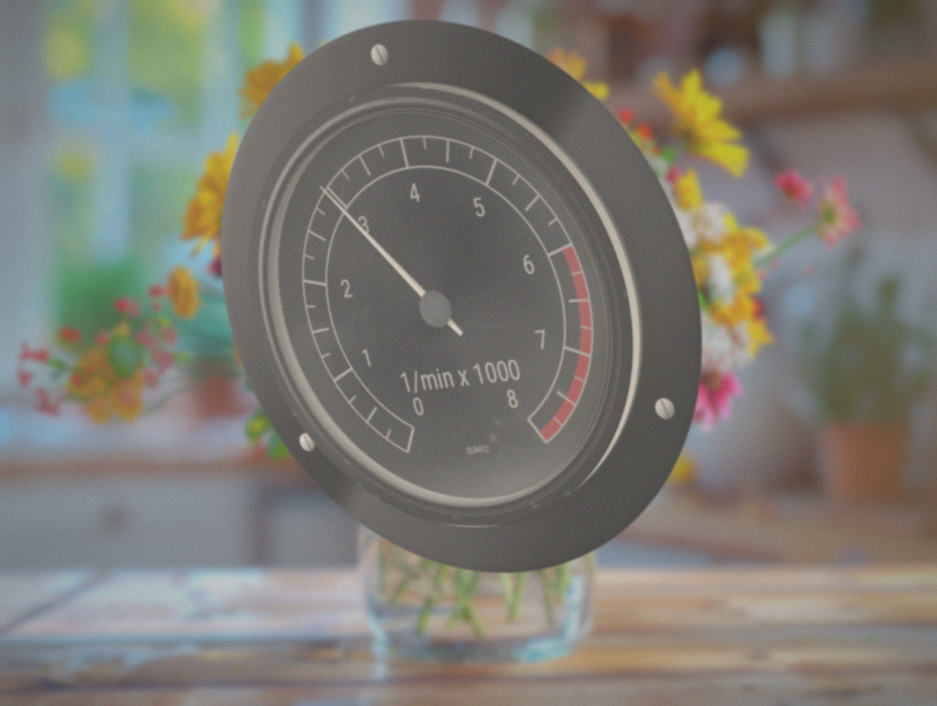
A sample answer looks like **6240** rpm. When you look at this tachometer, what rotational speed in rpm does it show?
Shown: **3000** rpm
